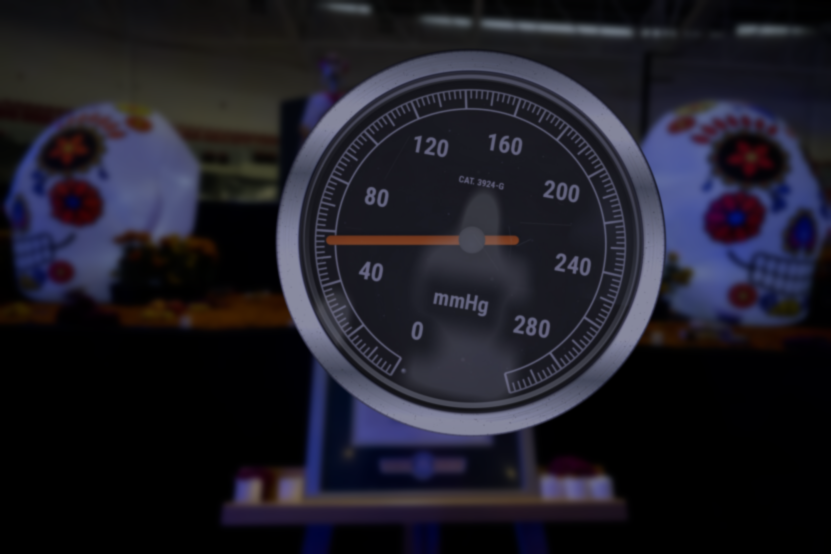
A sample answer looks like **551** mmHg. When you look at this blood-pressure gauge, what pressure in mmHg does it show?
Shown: **56** mmHg
